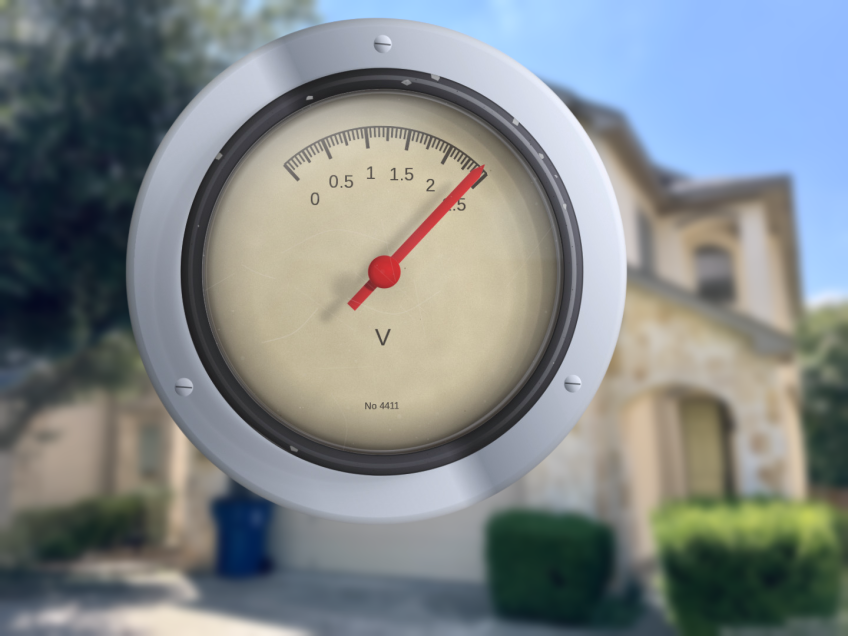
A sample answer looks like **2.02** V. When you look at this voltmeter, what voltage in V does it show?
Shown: **2.4** V
